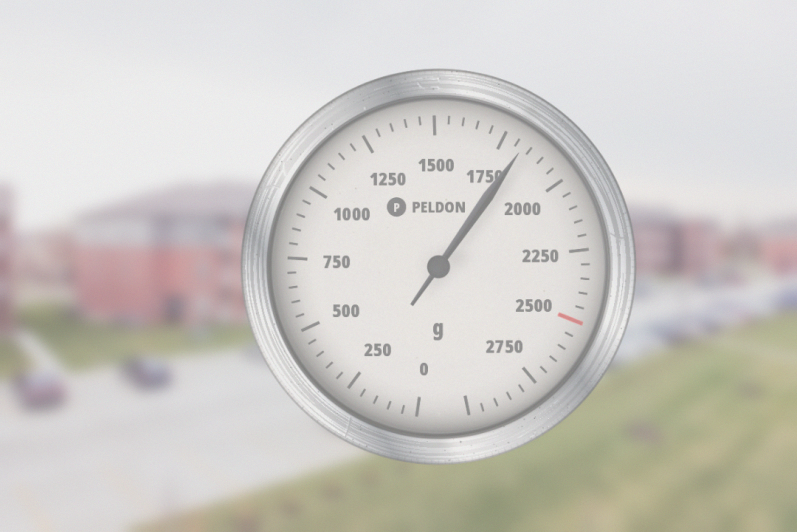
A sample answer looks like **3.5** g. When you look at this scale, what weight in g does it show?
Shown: **1825** g
